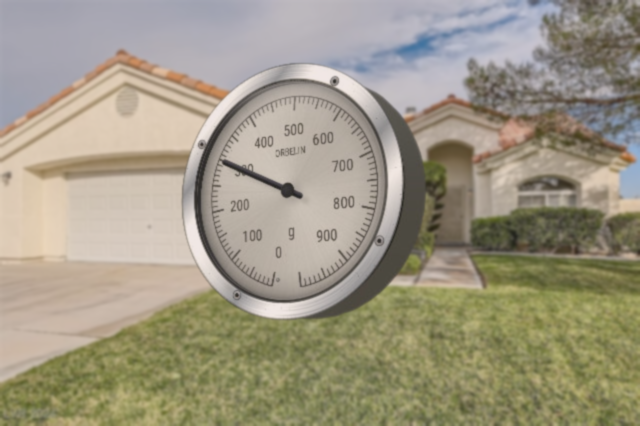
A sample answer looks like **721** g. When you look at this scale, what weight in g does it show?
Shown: **300** g
